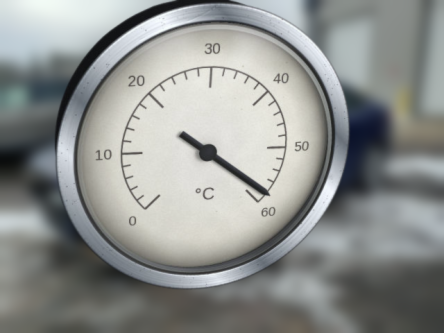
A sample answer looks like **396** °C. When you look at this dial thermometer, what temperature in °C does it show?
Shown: **58** °C
